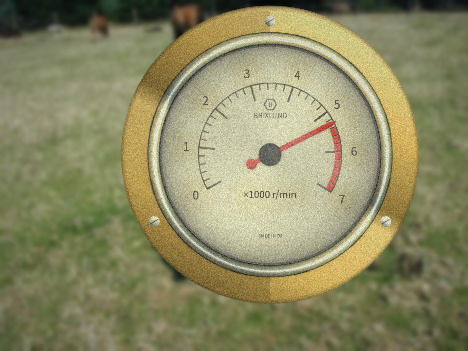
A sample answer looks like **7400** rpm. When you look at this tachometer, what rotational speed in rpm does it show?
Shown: **5300** rpm
